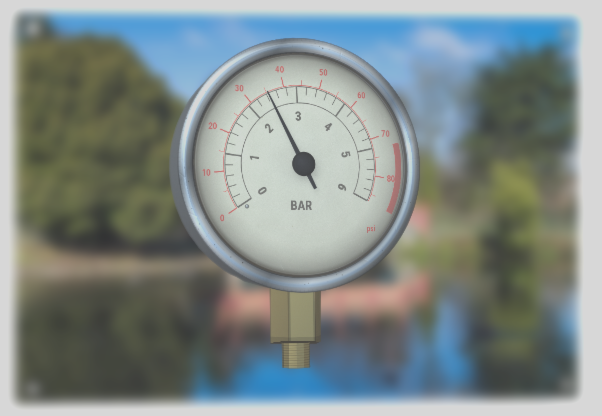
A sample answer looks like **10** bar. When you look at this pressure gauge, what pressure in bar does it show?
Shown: **2.4** bar
